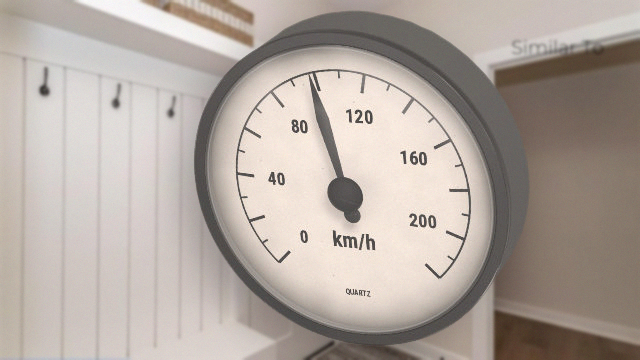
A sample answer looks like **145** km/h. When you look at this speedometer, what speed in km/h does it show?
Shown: **100** km/h
